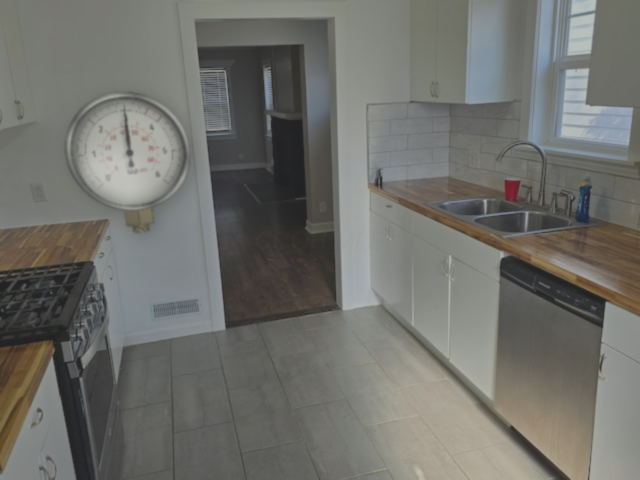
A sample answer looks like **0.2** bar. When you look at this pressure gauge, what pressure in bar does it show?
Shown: **3** bar
